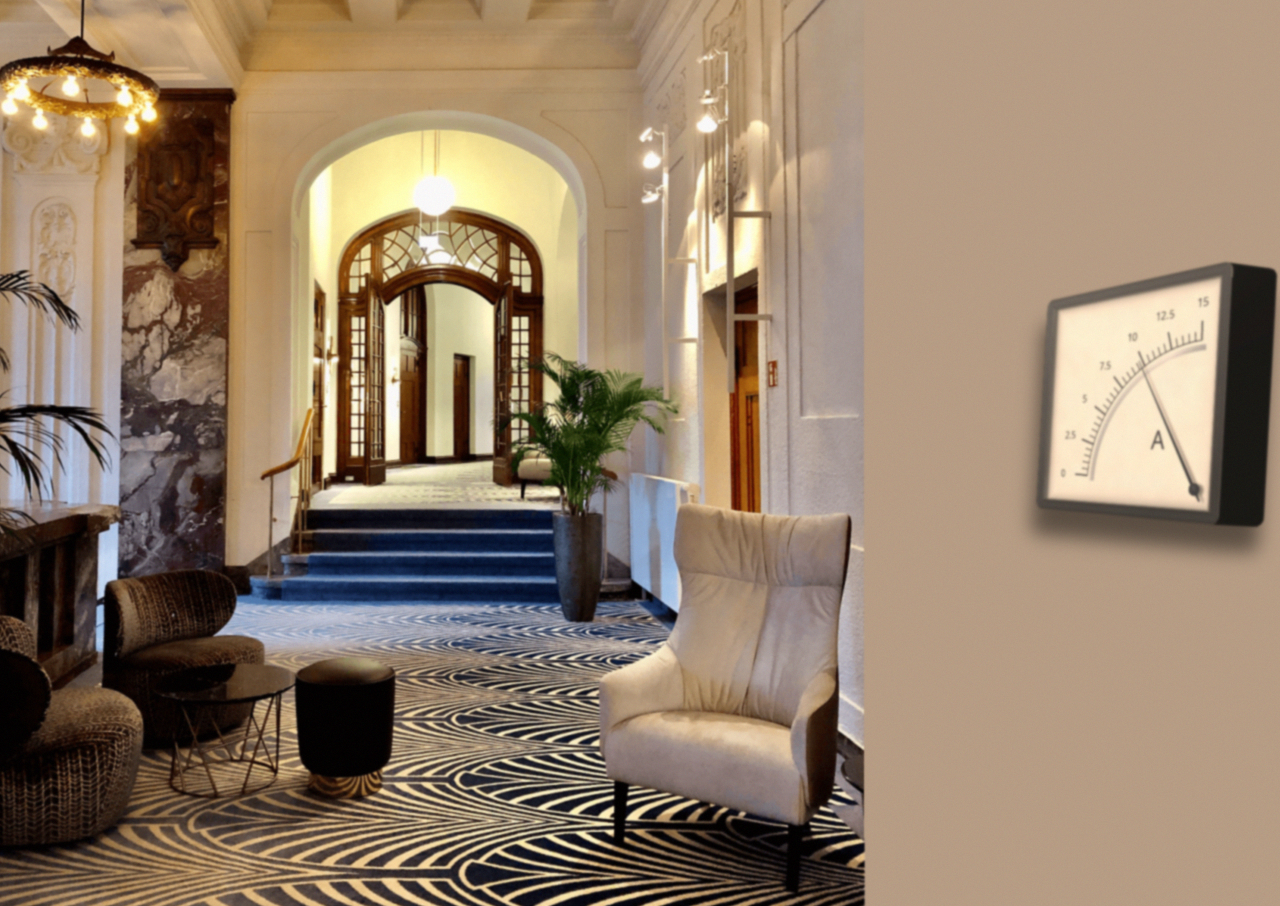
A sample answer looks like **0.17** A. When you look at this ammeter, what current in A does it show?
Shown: **10** A
